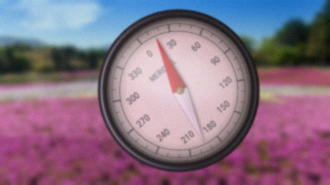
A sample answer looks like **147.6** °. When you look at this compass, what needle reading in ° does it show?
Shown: **15** °
